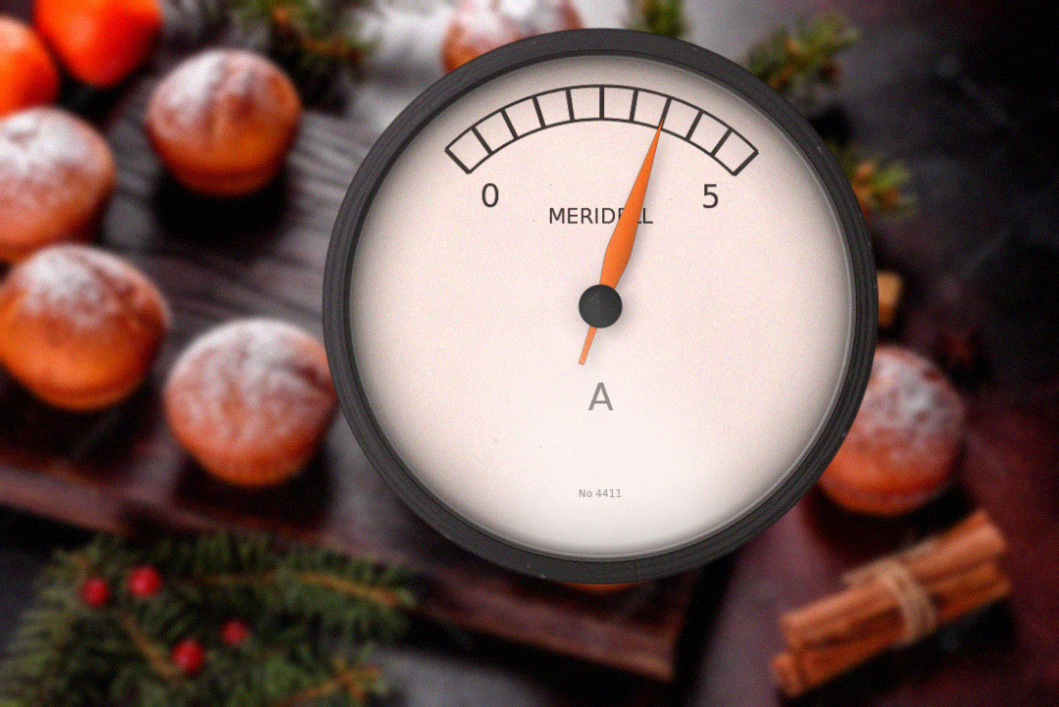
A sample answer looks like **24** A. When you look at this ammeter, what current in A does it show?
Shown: **3.5** A
